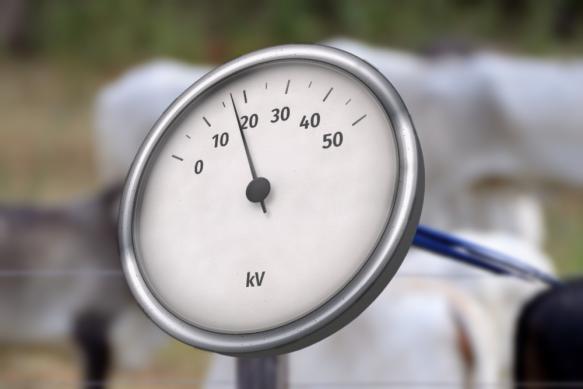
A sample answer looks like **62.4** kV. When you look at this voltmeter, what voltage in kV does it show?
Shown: **17.5** kV
